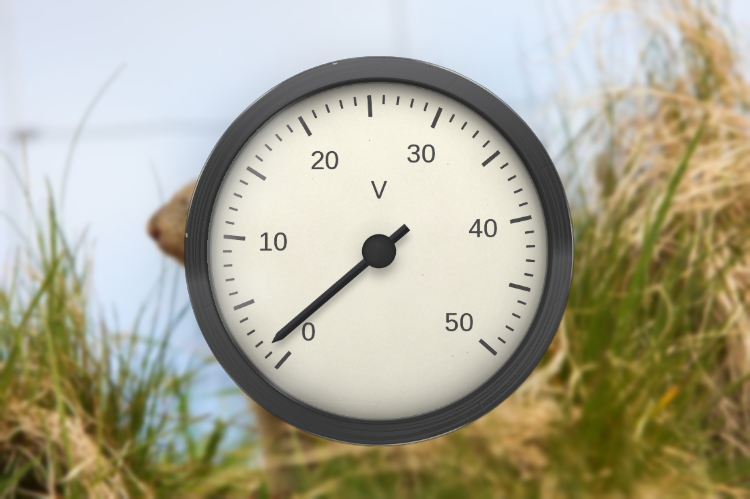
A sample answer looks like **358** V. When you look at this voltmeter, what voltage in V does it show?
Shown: **1.5** V
